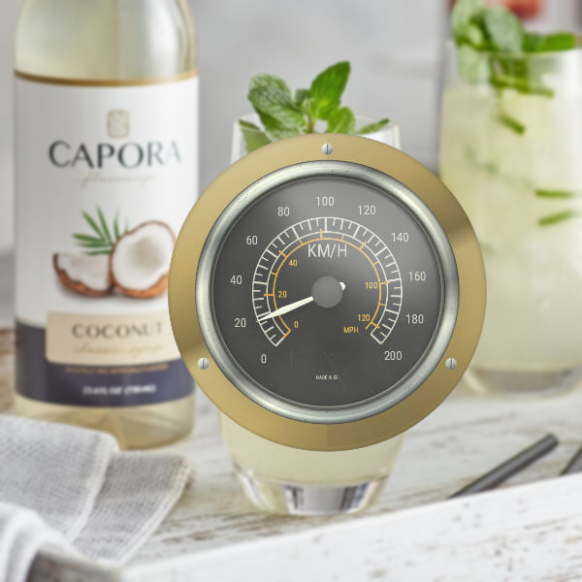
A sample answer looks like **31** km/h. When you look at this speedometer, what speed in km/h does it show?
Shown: **17.5** km/h
